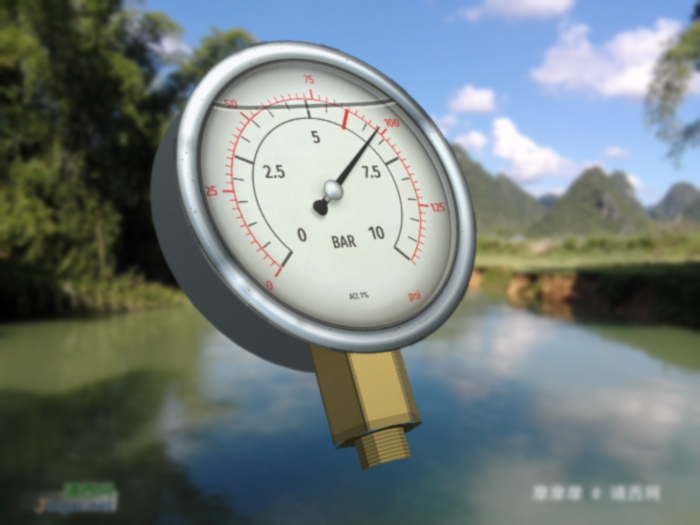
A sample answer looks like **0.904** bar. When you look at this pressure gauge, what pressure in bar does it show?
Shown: **6.75** bar
